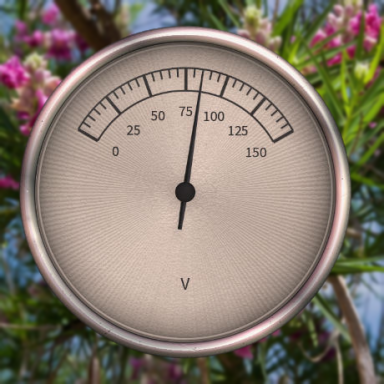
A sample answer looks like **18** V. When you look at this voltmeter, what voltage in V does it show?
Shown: **85** V
